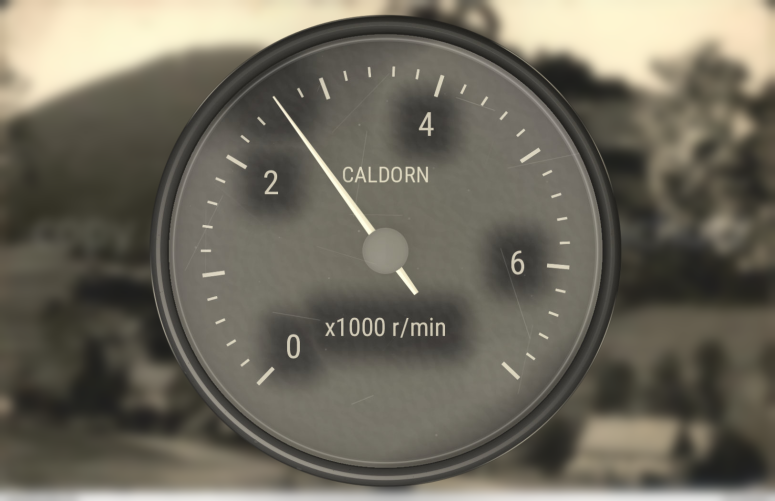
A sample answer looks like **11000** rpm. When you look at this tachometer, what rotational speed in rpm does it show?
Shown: **2600** rpm
